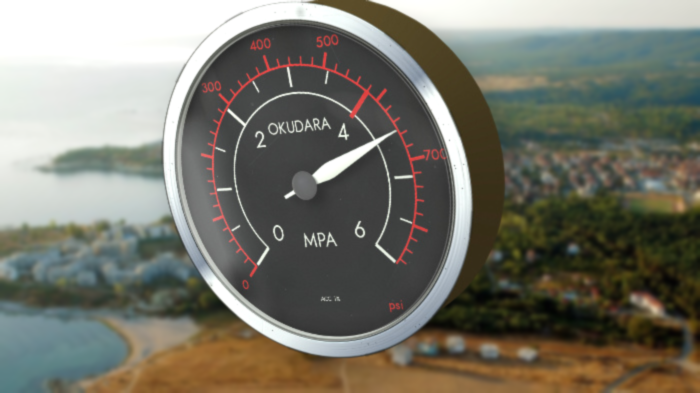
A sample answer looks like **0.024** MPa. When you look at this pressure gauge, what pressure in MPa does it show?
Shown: **4.5** MPa
